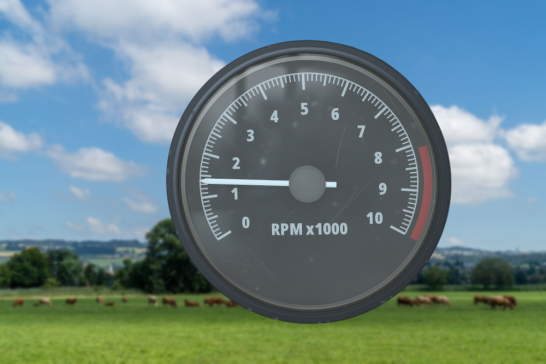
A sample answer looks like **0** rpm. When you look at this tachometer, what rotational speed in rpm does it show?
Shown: **1400** rpm
